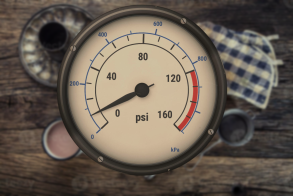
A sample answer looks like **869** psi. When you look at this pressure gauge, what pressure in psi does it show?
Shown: **10** psi
